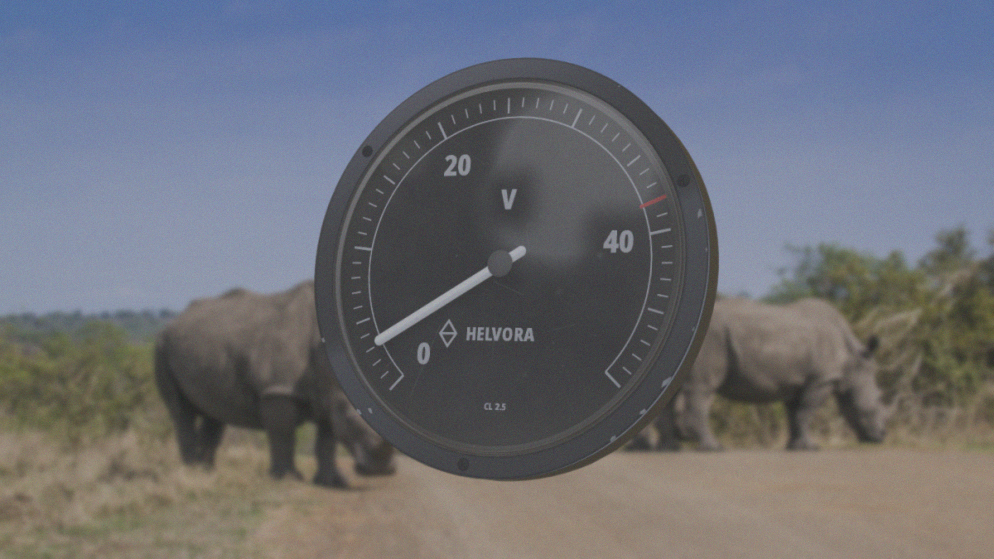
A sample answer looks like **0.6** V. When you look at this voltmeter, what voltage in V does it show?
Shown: **3** V
